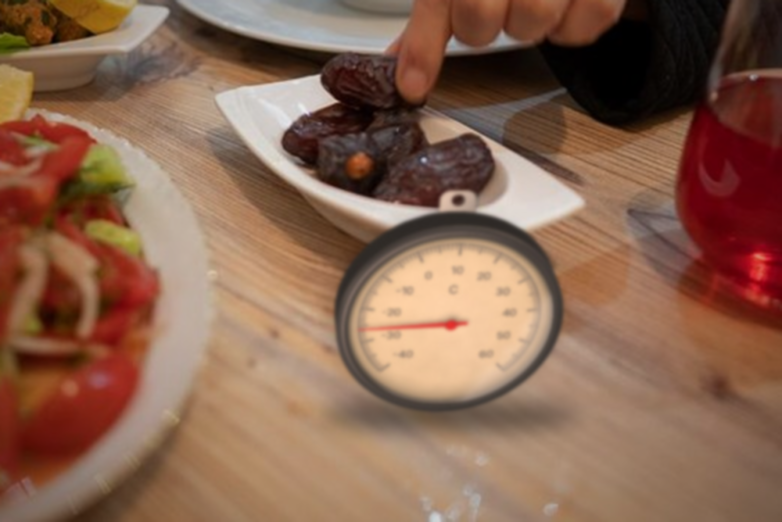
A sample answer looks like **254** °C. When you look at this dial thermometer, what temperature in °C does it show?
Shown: **-25** °C
